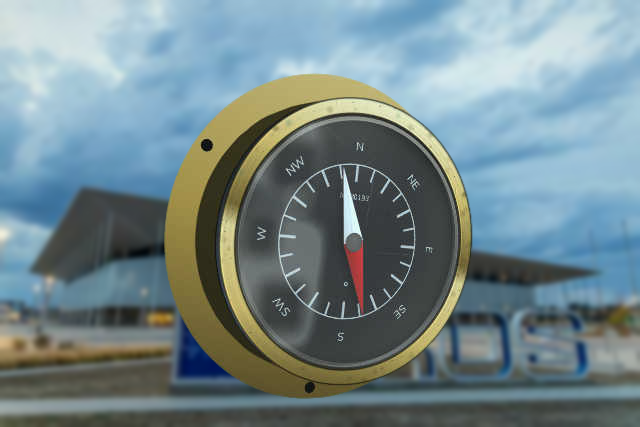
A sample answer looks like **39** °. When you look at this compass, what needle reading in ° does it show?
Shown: **165** °
